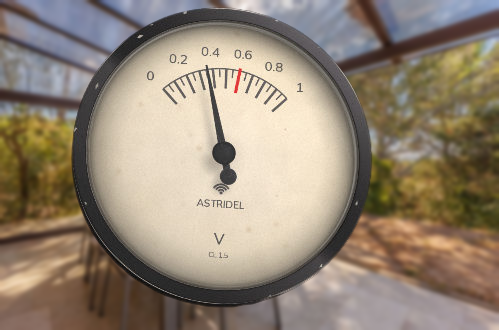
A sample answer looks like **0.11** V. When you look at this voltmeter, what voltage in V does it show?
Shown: **0.35** V
